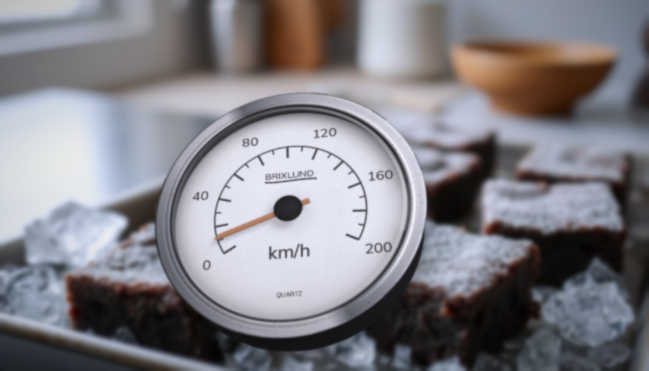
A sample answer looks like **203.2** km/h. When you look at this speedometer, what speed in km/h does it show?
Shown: **10** km/h
